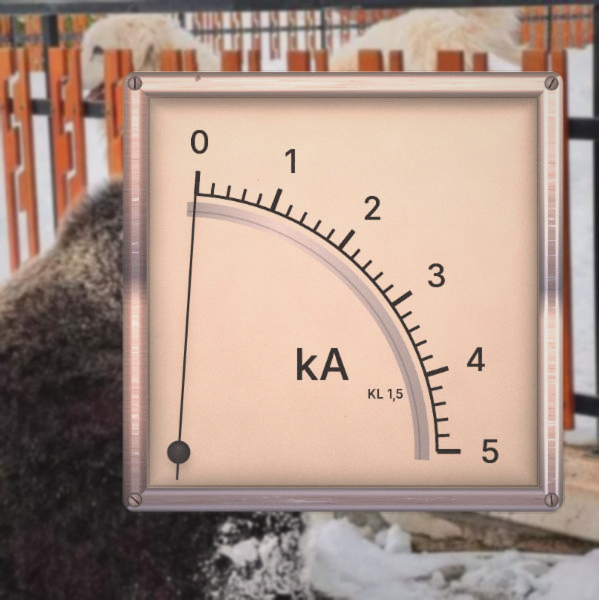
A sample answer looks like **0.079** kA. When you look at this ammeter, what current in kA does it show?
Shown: **0** kA
